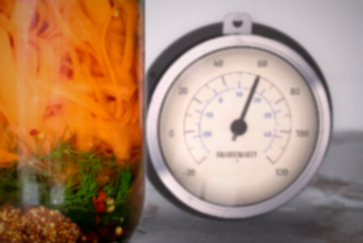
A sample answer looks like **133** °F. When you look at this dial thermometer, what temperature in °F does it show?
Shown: **60** °F
